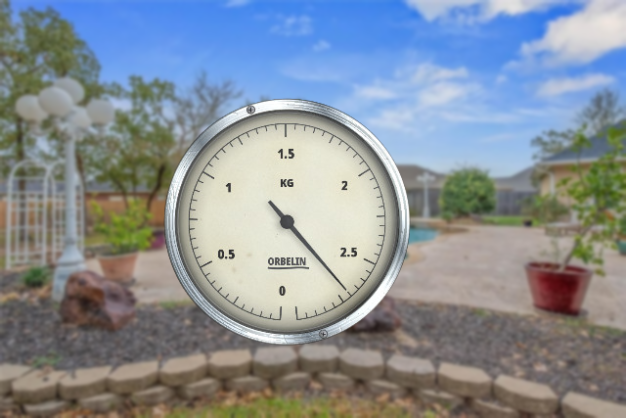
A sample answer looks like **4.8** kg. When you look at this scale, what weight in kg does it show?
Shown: **2.7** kg
